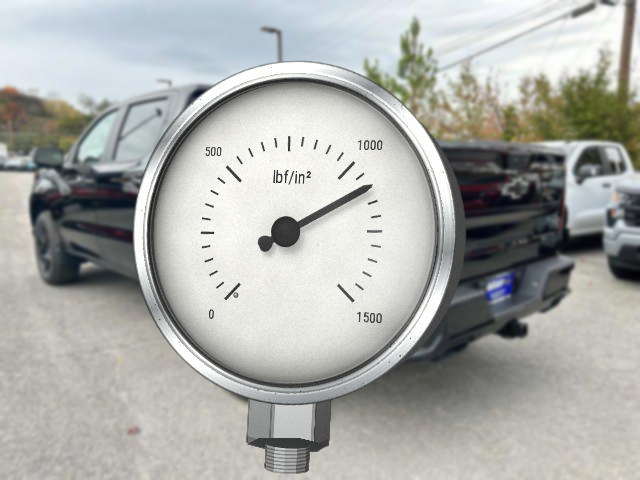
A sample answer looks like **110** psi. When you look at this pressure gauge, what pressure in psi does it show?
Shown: **1100** psi
